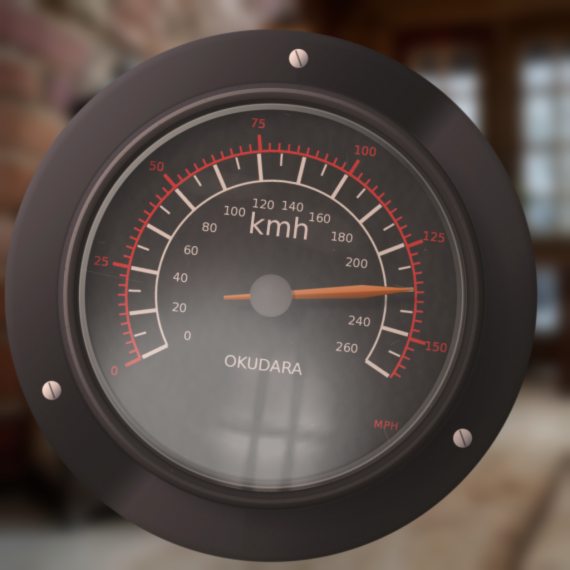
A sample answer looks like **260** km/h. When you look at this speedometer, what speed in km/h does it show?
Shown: **220** km/h
